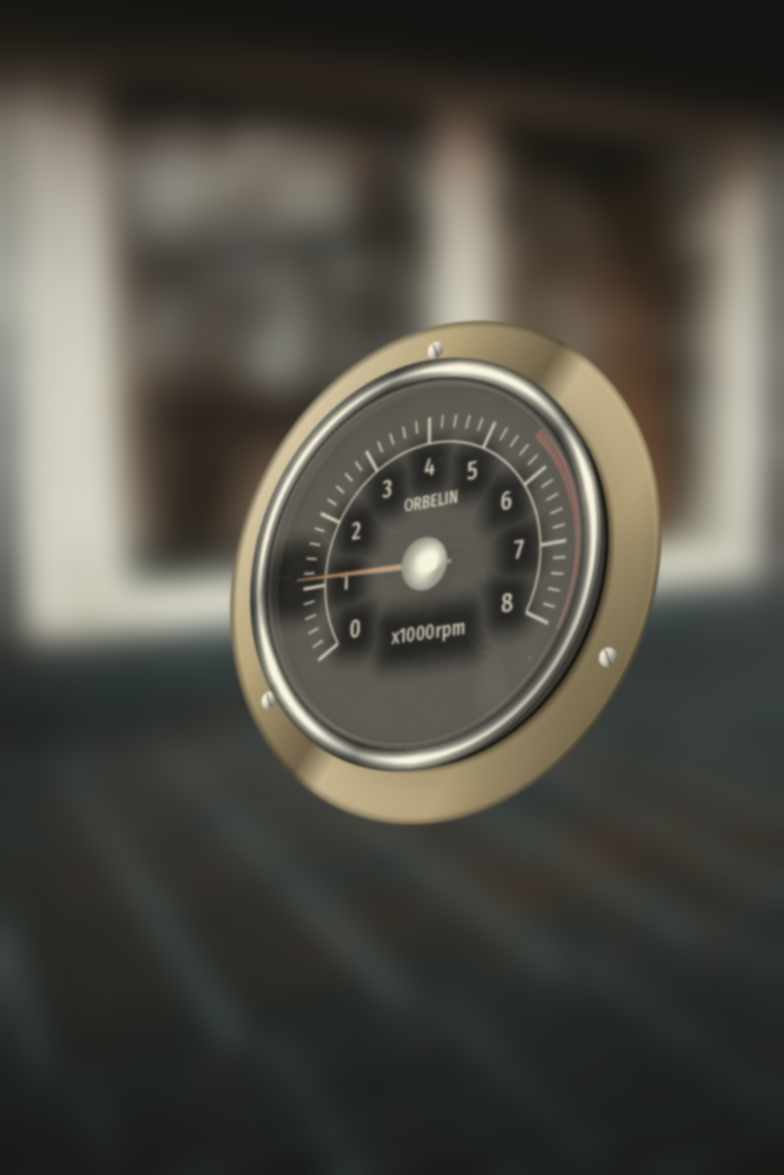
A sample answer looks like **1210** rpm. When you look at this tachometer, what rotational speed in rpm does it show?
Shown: **1100** rpm
